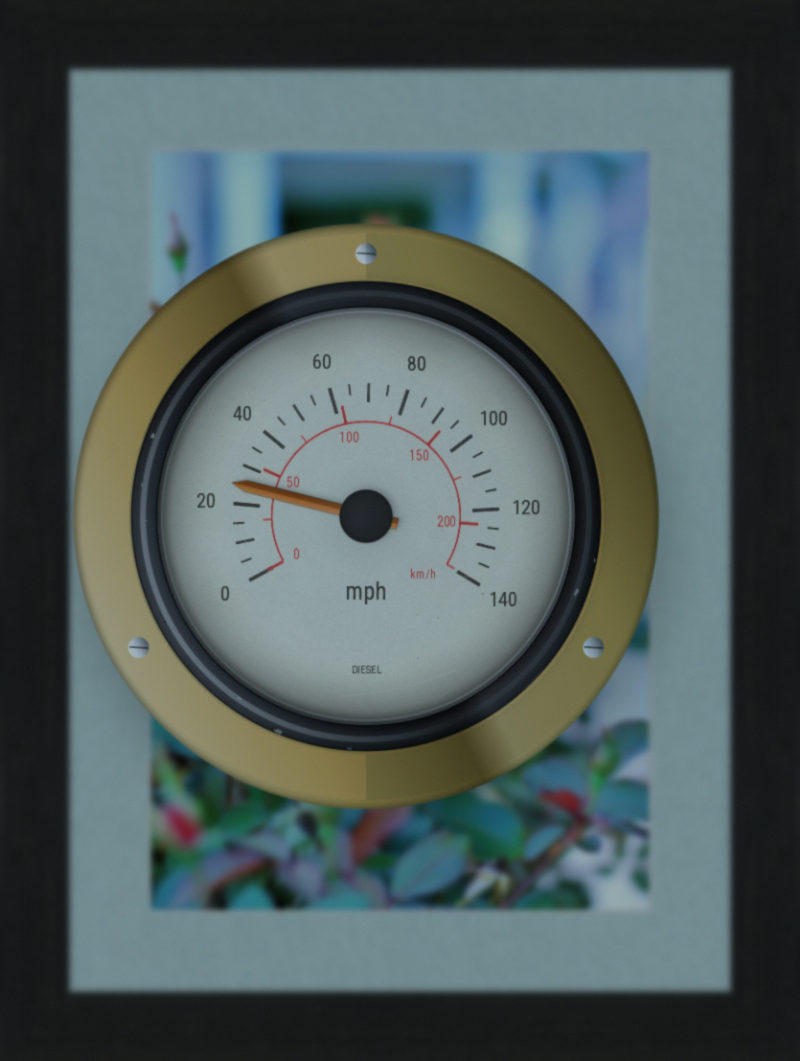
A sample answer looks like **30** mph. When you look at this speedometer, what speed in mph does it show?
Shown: **25** mph
